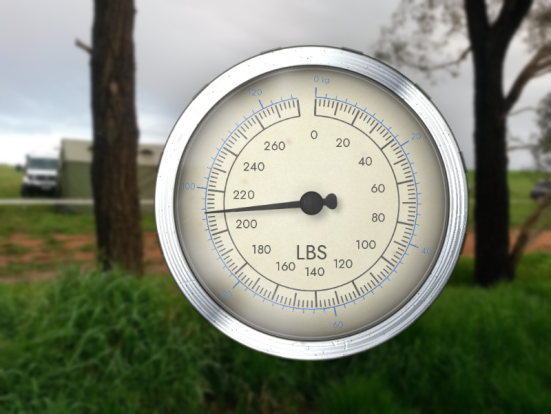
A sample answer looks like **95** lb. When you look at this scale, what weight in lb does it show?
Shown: **210** lb
